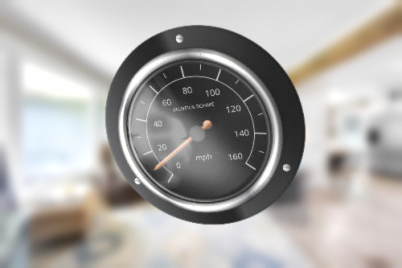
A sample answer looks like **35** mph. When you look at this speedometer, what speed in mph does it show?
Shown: **10** mph
